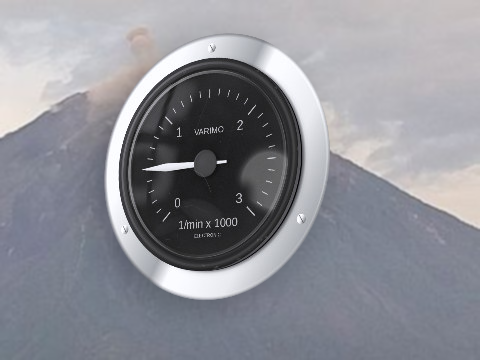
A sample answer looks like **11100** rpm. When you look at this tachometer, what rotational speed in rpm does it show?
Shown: **500** rpm
